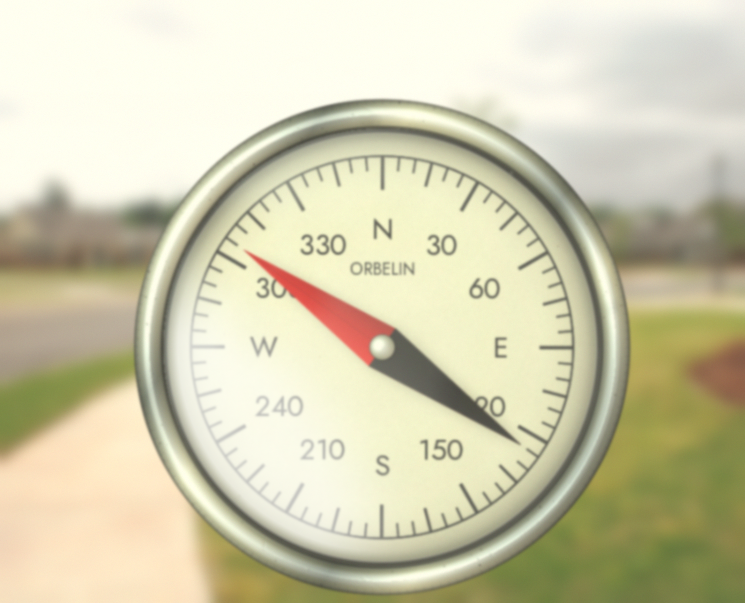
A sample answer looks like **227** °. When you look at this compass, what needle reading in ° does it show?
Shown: **305** °
